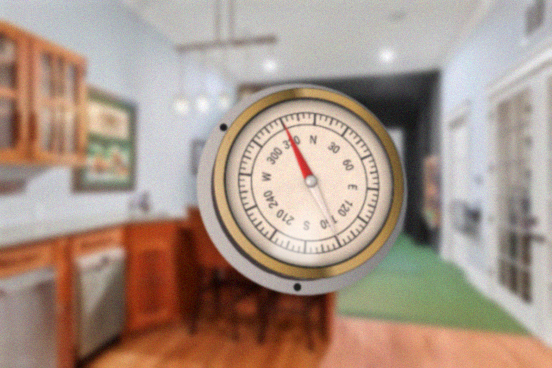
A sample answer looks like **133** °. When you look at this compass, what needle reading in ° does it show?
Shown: **330** °
